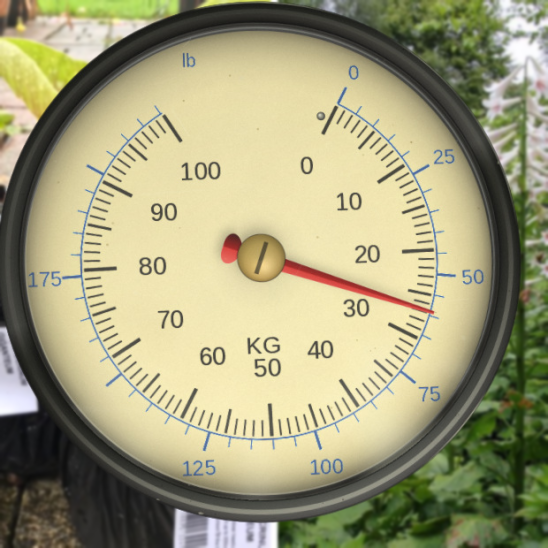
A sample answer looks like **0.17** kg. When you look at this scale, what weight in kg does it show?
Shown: **27** kg
